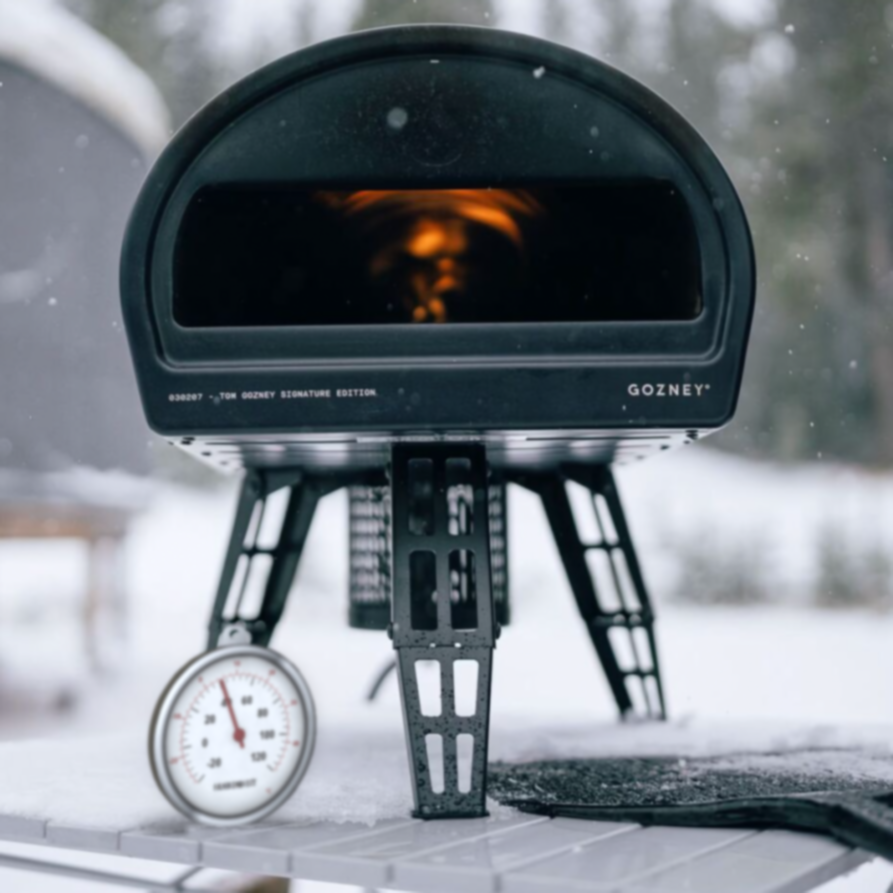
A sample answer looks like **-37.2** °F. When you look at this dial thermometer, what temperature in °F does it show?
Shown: **40** °F
